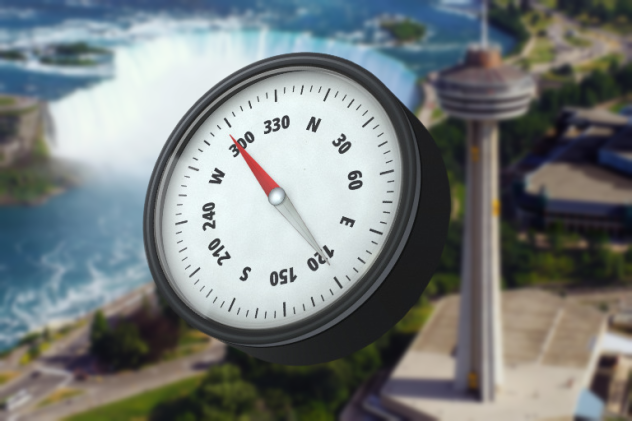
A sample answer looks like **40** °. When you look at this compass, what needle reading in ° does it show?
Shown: **297.5** °
